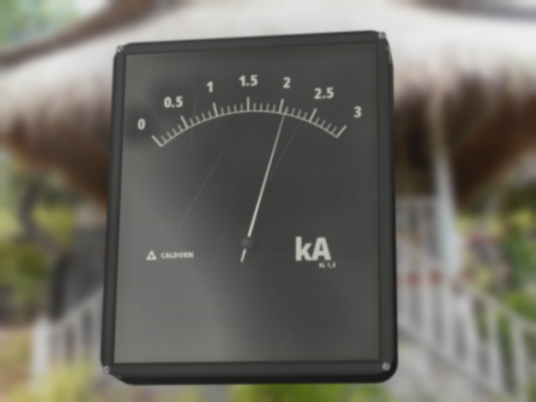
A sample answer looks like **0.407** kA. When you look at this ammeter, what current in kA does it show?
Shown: **2.1** kA
